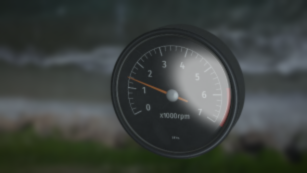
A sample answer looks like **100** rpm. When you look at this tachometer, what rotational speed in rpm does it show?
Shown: **1400** rpm
